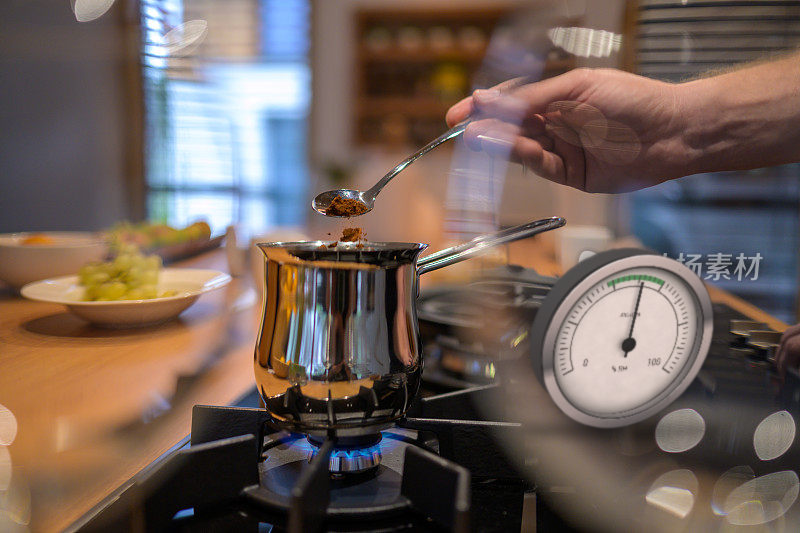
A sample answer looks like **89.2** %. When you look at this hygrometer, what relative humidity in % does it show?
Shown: **50** %
